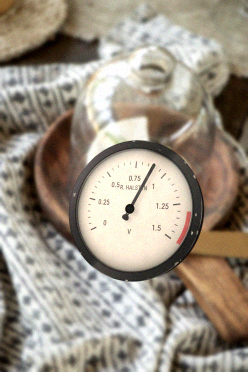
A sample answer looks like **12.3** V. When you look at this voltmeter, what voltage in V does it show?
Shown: **0.9** V
